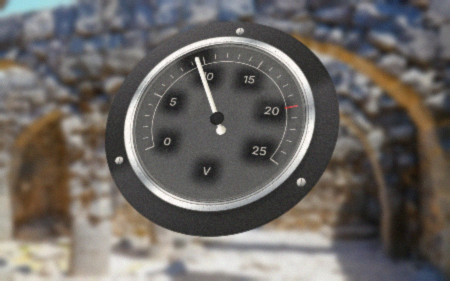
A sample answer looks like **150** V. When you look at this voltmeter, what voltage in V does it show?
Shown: **9.5** V
